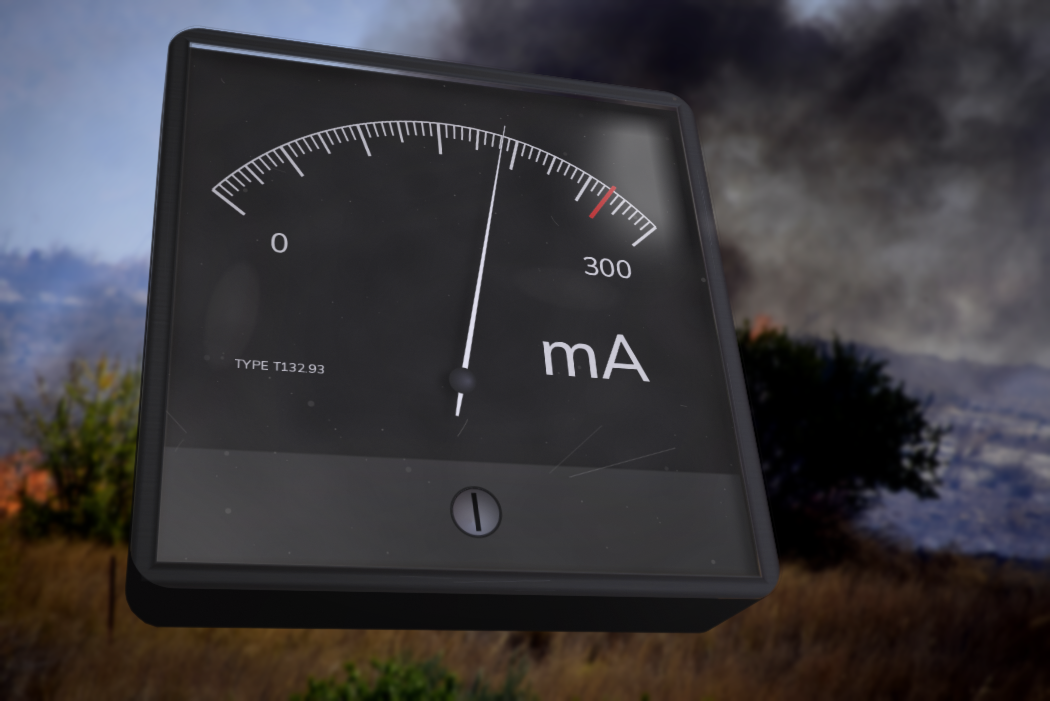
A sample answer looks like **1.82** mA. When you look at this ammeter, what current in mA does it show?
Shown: **190** mA
